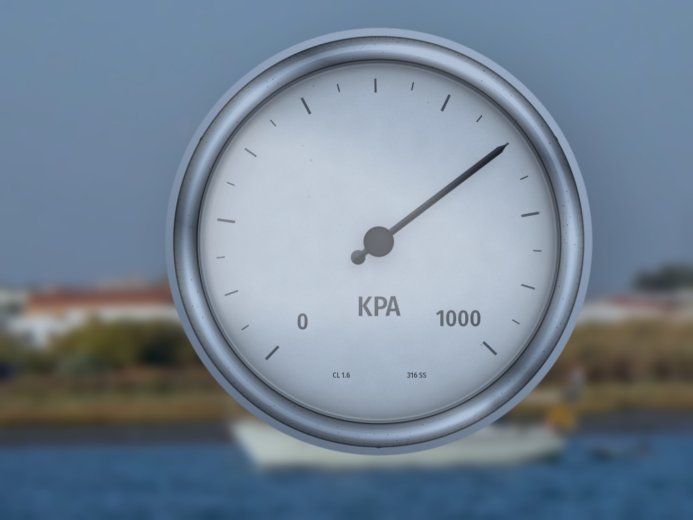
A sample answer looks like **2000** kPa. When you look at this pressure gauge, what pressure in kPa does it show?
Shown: **700** kPa
